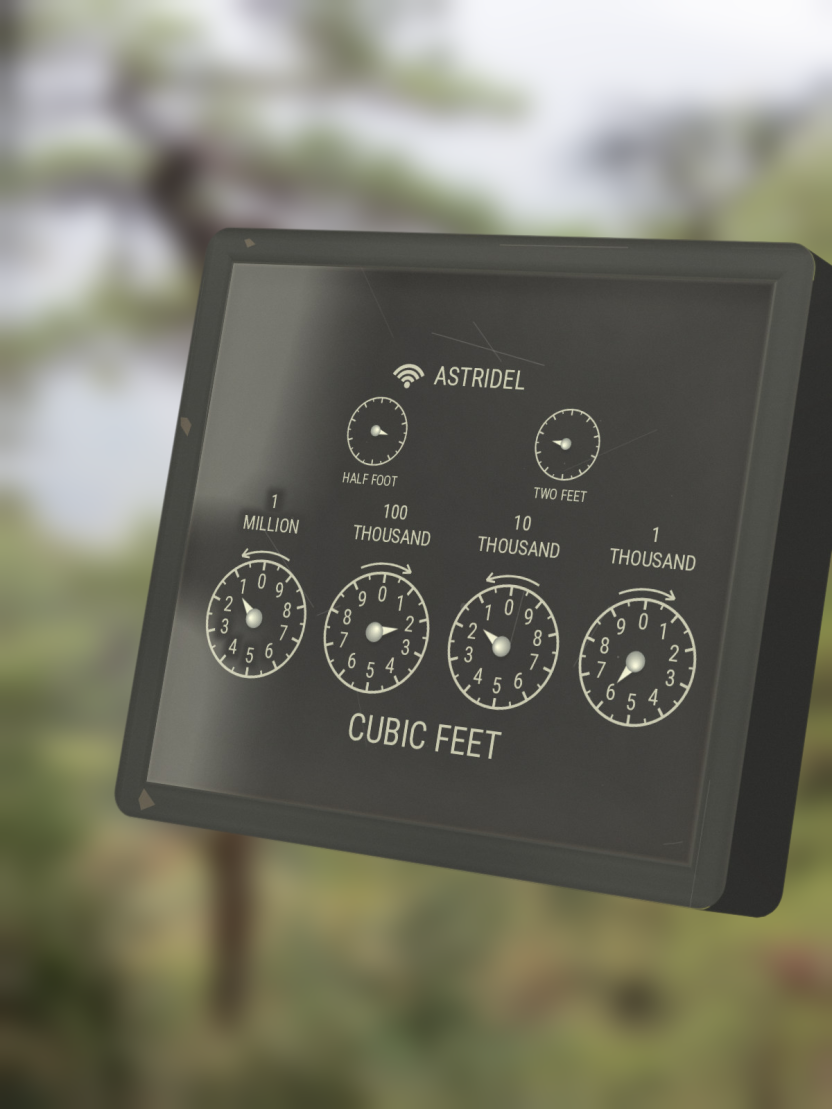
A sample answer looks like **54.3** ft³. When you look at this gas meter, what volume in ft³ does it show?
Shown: **121600** ft³
